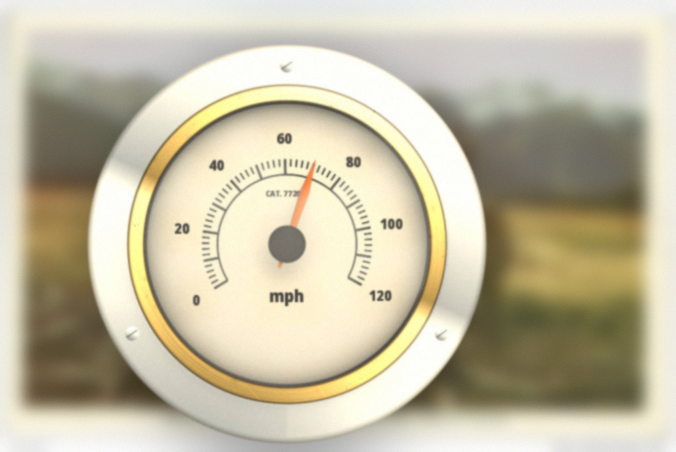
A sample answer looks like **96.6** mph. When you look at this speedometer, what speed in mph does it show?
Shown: **70** mph
